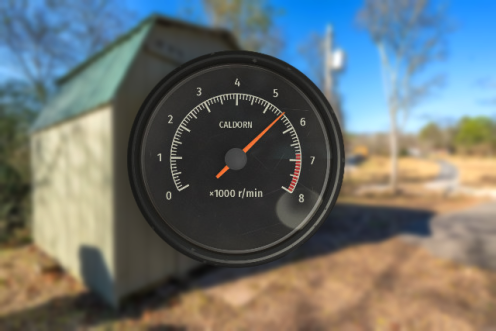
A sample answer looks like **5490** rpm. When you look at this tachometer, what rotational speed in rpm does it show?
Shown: **5500** rpm
